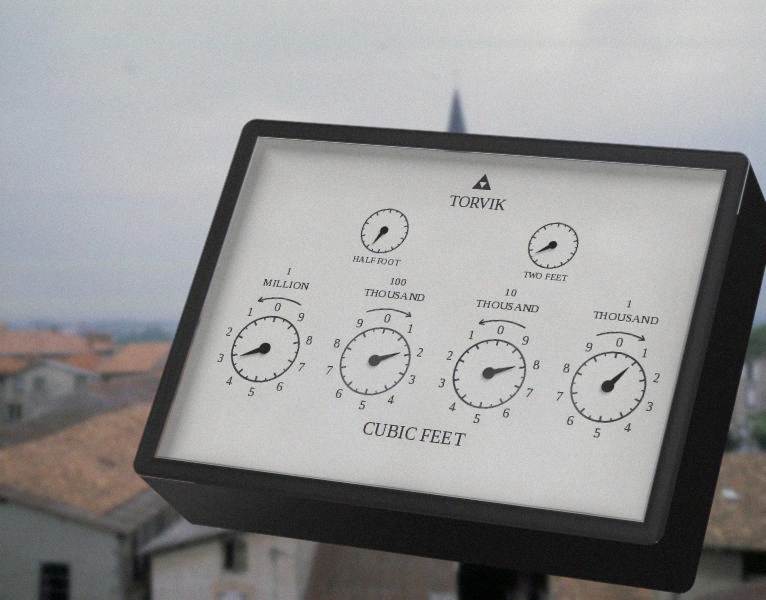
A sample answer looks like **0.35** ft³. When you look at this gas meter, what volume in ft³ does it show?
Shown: **318100** ft³
